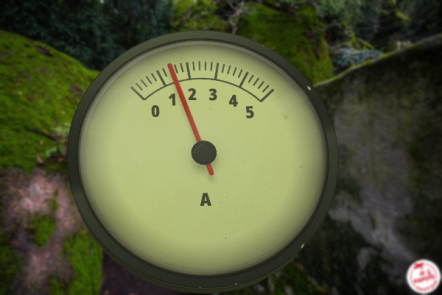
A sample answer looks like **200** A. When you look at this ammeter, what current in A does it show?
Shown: **1.4** A
